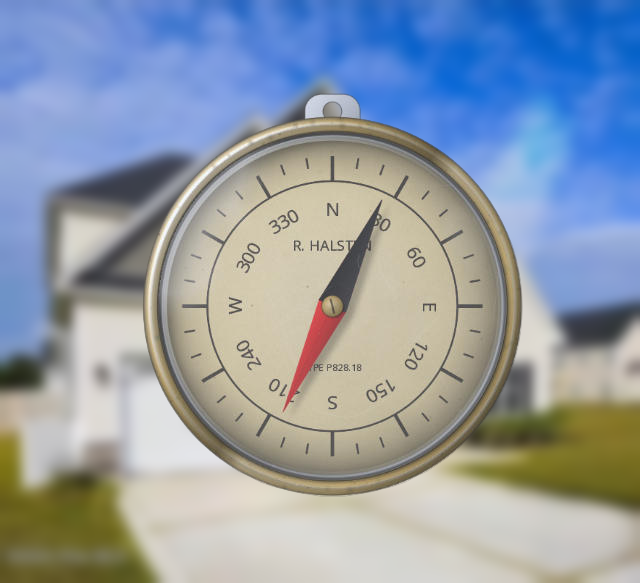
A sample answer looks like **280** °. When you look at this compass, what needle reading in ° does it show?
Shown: **205** °
